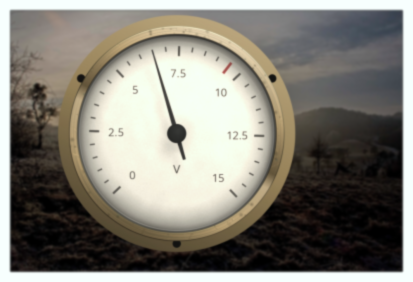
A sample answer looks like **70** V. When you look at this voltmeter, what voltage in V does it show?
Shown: **6.5** V
